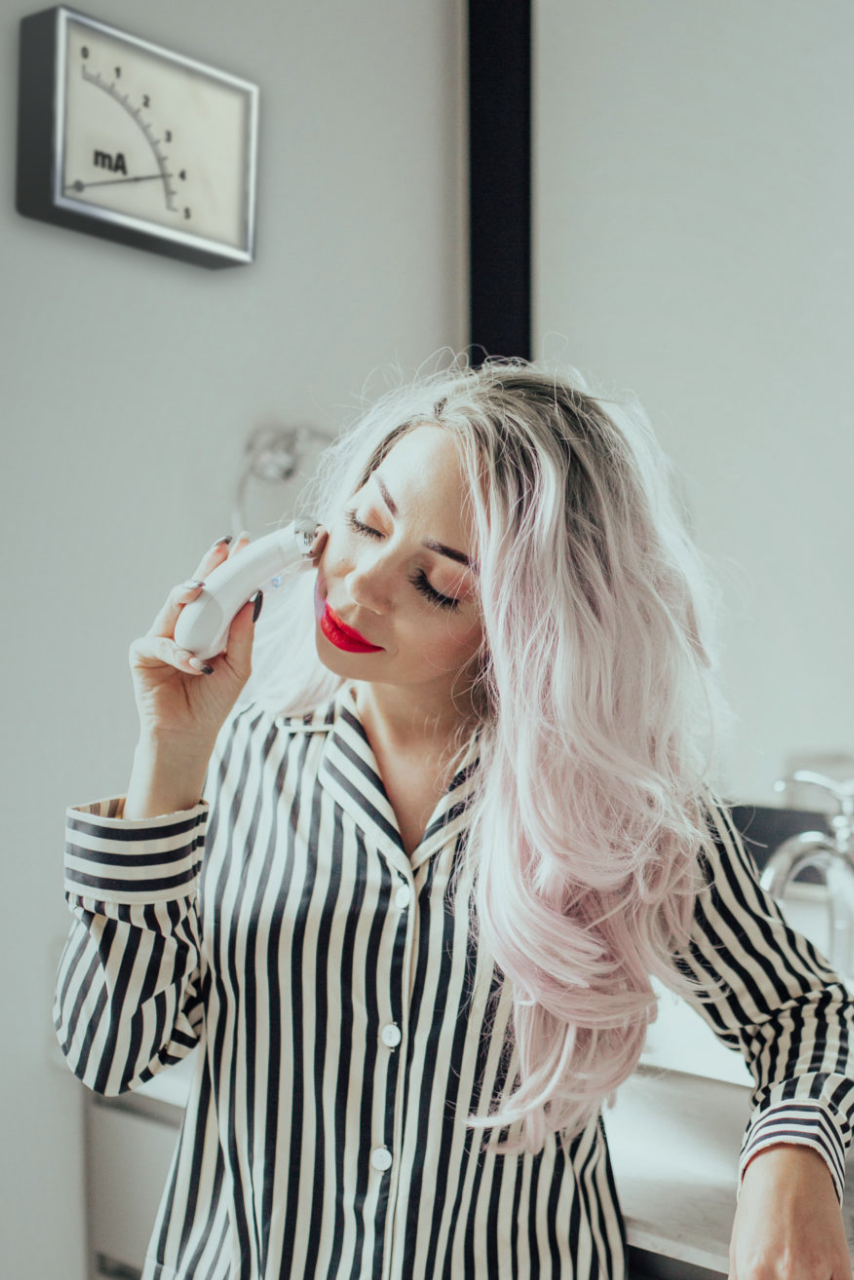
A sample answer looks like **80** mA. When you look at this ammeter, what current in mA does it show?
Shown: **4** mA
